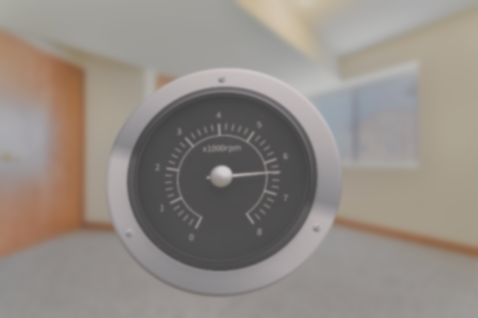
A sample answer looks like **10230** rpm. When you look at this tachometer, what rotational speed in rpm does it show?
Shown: **6400** rpm
